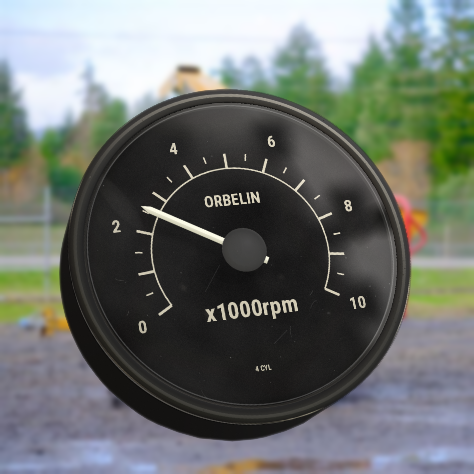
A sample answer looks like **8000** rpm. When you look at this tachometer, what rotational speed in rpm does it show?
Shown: **2500** rpm
